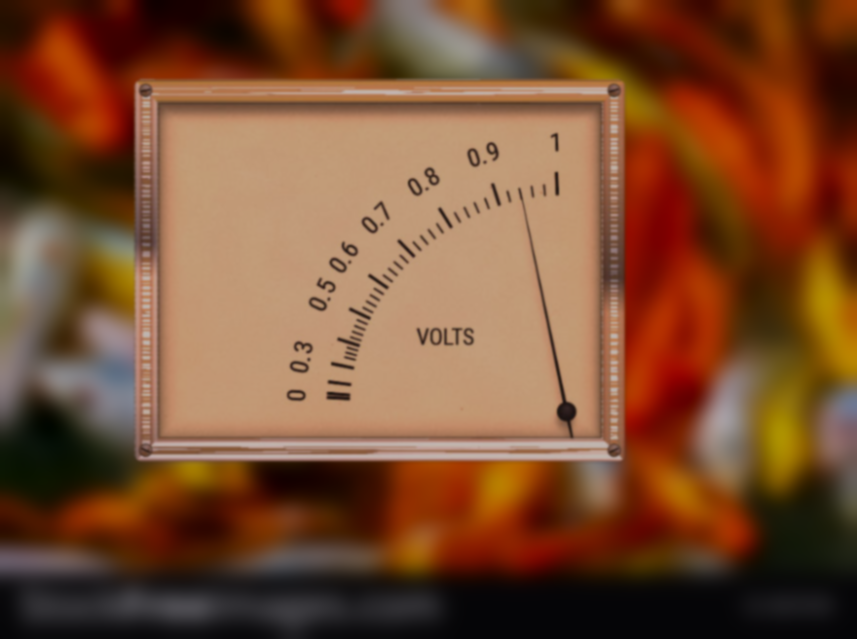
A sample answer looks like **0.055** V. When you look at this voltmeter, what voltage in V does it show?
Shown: **0.94** V
